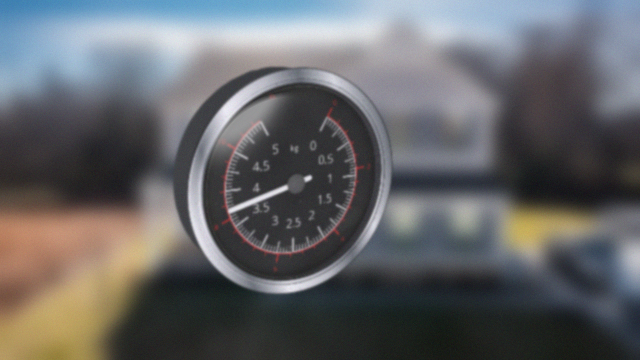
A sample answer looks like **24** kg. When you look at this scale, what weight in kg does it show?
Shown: **3.75** kg
